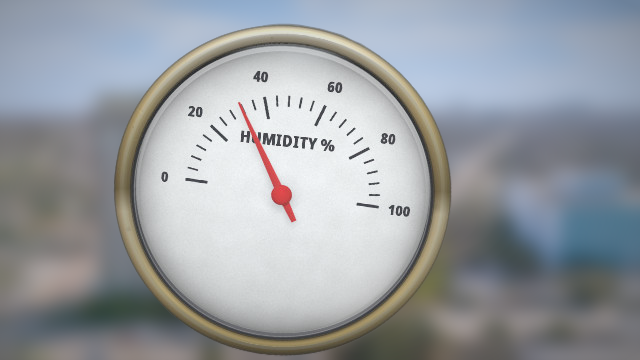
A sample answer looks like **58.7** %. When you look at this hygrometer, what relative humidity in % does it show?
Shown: **32** %
